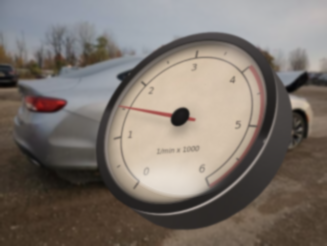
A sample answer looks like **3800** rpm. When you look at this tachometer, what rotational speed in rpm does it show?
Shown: **1500** rpm
